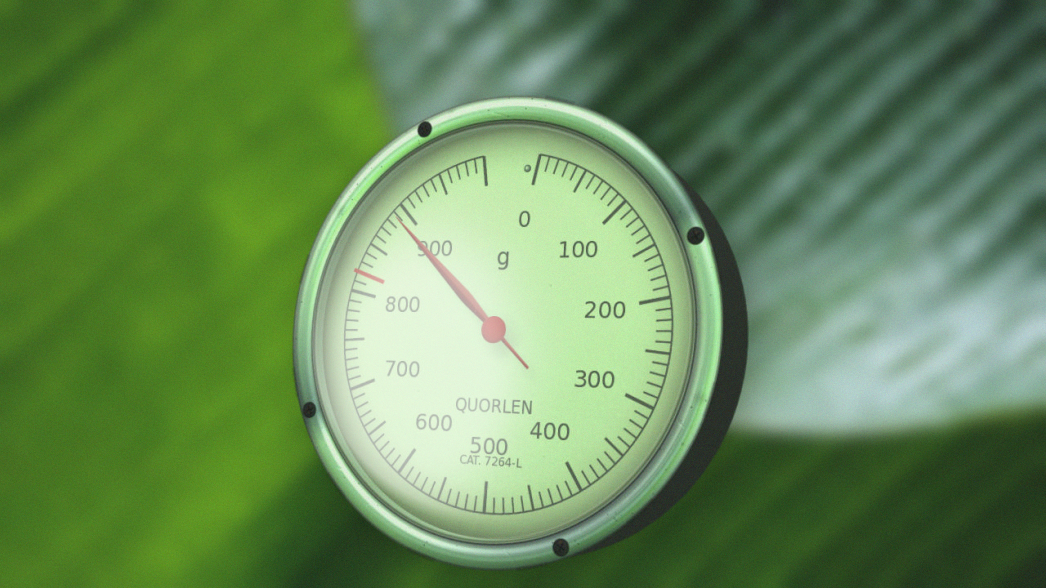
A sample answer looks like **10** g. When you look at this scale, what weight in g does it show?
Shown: **890** g
